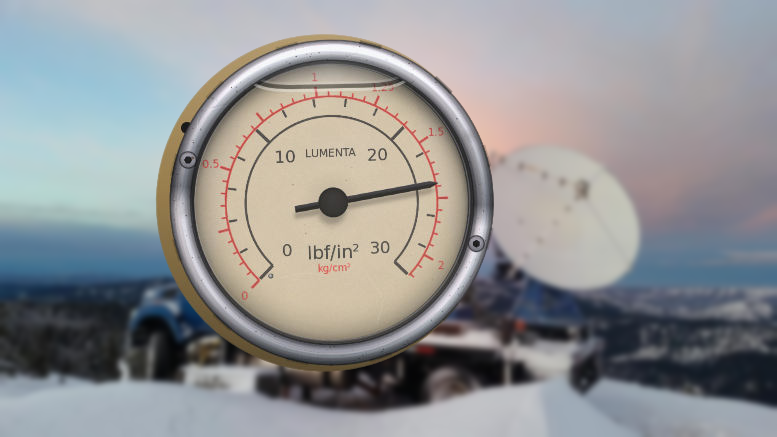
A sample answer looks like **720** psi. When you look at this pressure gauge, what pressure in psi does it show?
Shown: **24** psi
